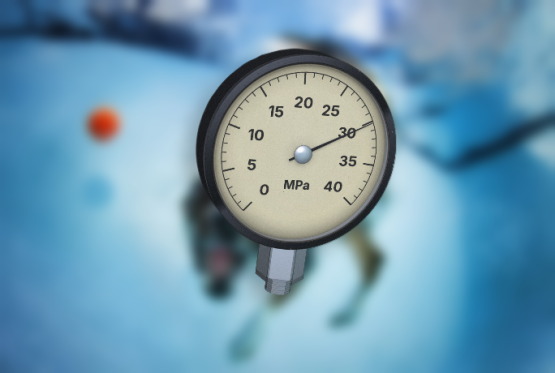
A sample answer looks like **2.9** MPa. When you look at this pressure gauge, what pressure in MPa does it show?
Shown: **30** MPa
